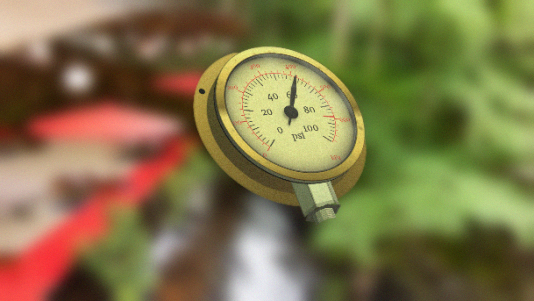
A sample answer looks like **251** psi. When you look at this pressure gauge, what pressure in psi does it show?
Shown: **60** psi
